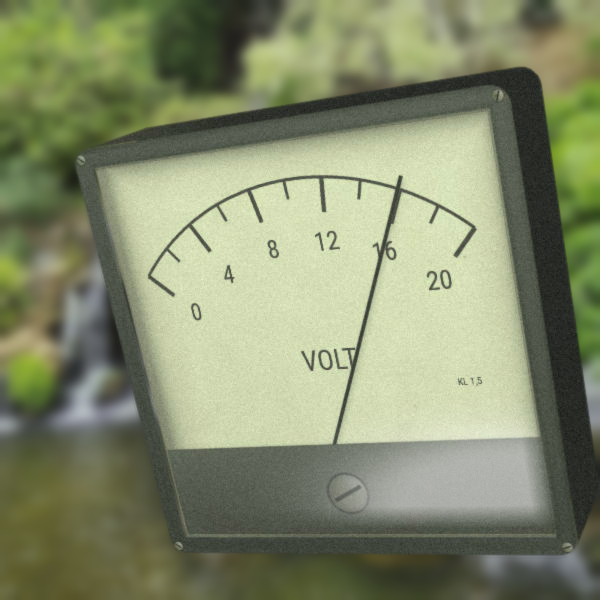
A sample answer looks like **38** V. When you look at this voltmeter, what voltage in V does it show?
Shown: **16** V
